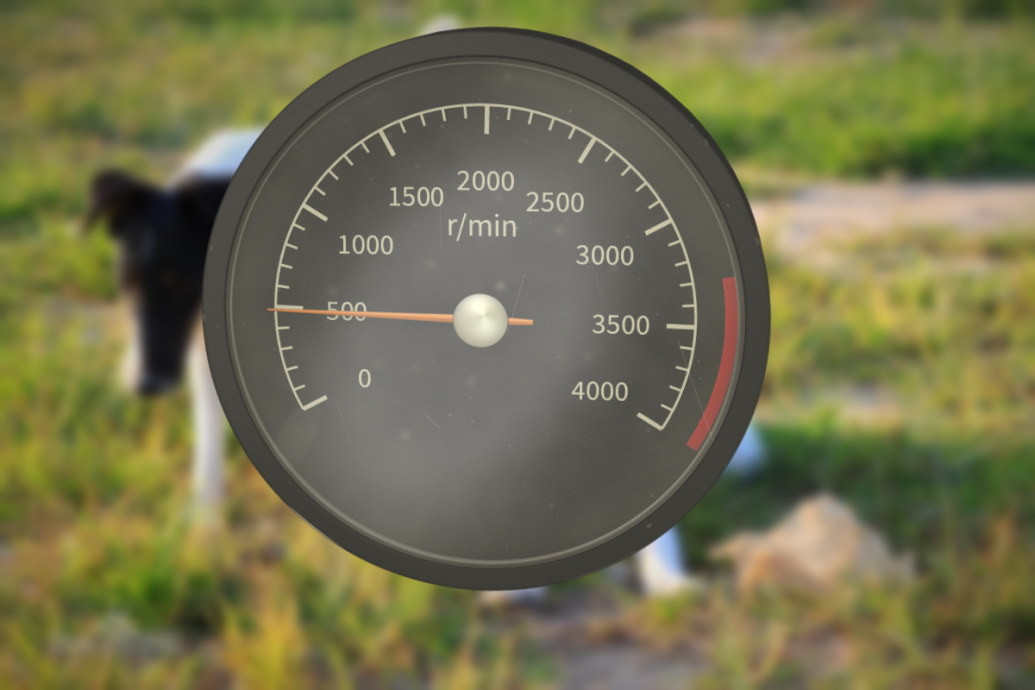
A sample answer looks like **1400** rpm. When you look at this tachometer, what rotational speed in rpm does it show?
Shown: **500** rpm
